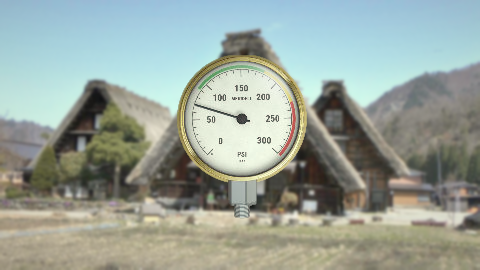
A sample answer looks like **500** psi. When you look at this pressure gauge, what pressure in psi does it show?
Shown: **70** psi
